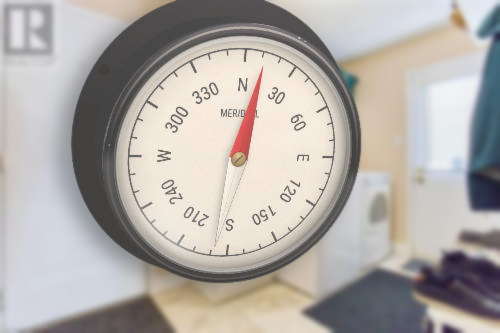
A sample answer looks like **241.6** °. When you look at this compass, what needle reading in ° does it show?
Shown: **10** °
